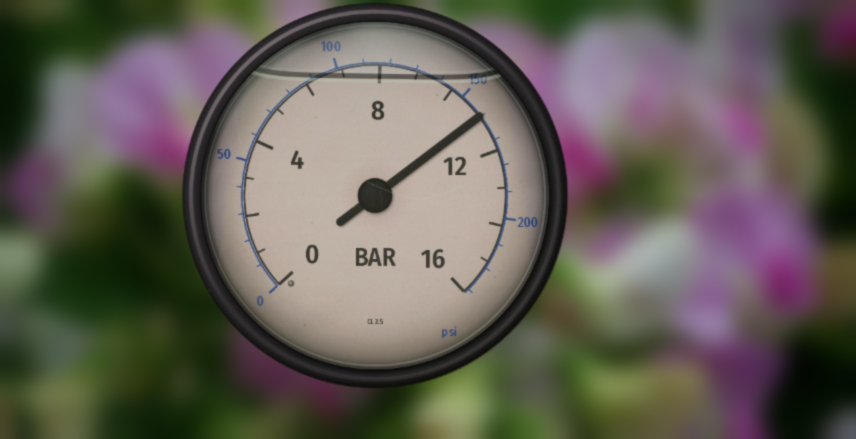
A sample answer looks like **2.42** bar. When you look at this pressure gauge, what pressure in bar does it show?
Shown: **11** bar
